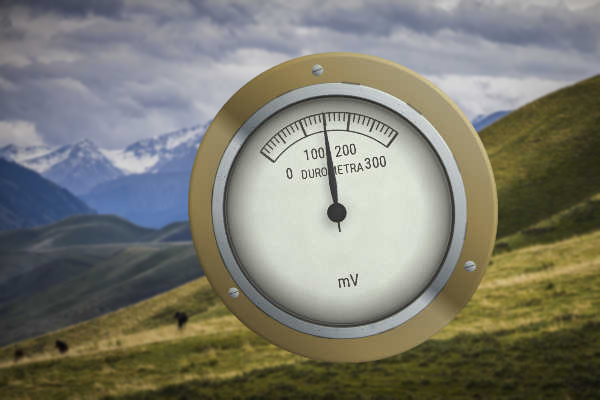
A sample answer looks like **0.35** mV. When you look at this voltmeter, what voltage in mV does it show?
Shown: **150** mV
